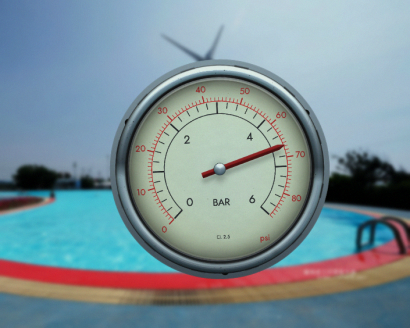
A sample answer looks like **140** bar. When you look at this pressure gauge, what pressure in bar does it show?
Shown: **4.6** bar
